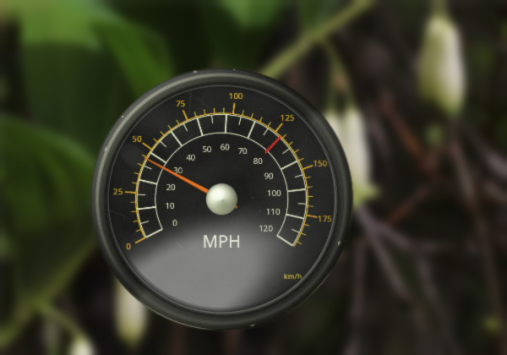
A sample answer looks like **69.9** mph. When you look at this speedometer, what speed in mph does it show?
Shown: **27.5** mph
